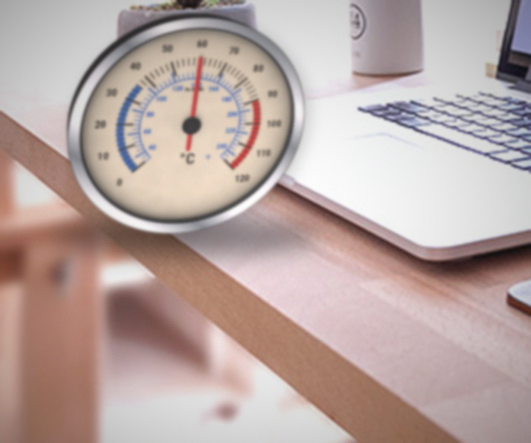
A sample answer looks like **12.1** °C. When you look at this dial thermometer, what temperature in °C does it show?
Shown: **60** °C
